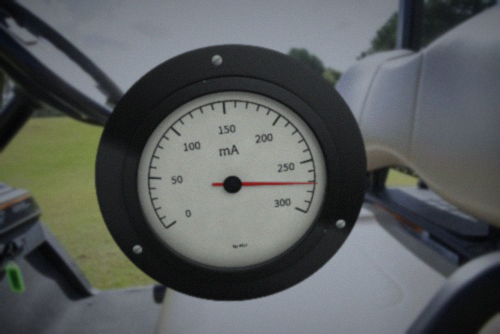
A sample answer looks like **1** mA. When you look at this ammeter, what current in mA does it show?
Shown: **270** mA
